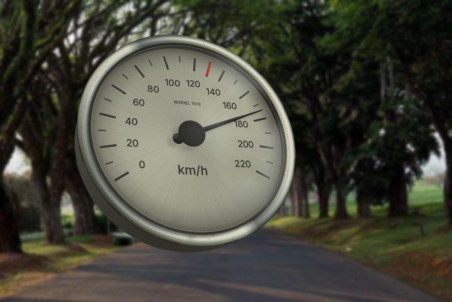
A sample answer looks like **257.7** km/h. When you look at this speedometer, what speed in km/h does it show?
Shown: **175** km/h
